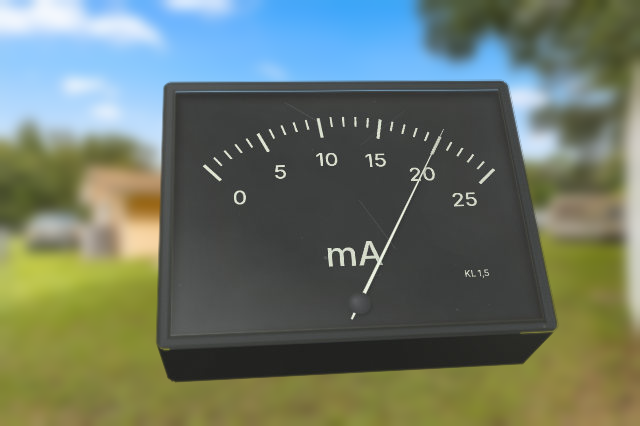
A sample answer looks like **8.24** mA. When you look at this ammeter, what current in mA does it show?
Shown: **20** mA
